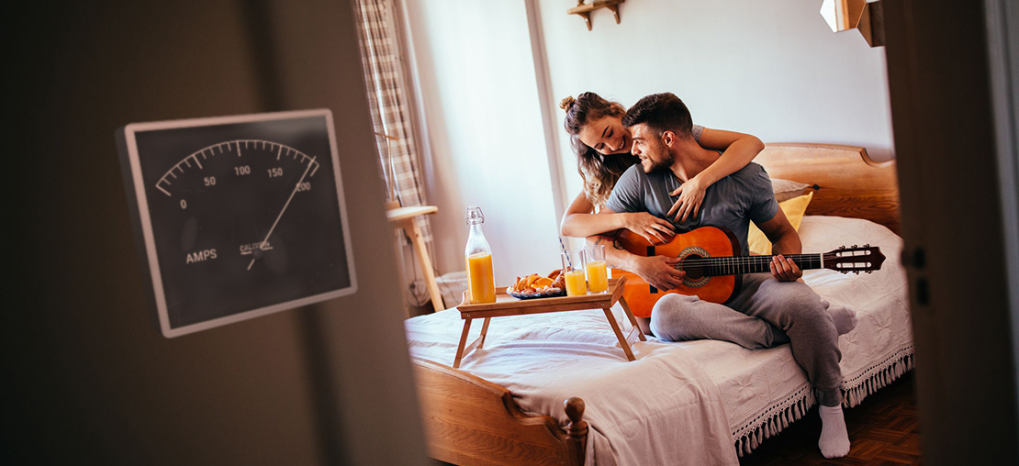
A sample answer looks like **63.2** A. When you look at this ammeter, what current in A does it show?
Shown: **190** A
